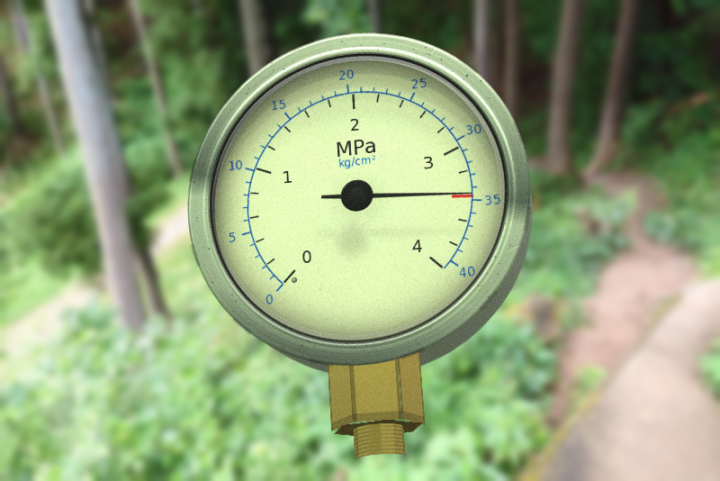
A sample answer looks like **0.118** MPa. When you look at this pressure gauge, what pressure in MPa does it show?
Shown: **3.4** MPa
